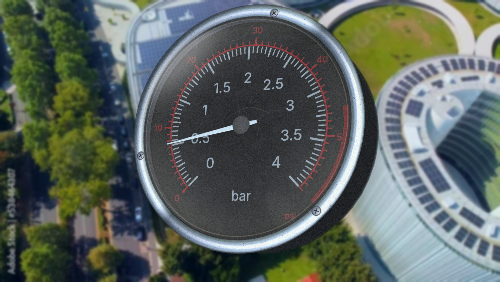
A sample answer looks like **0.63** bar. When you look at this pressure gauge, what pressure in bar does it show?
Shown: **0.5** bar
